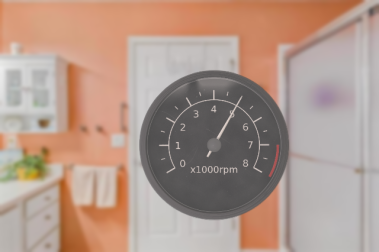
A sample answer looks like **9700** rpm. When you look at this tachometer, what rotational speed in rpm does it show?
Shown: **5000** rpm
